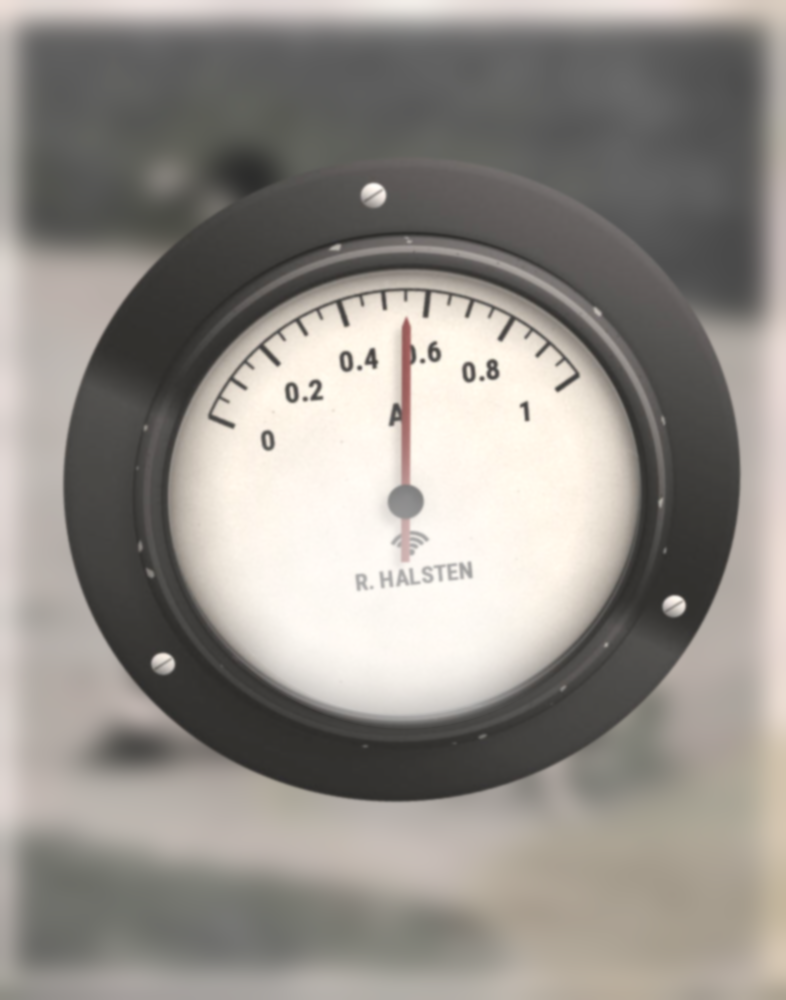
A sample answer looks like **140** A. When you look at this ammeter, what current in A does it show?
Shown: **0.55** A
